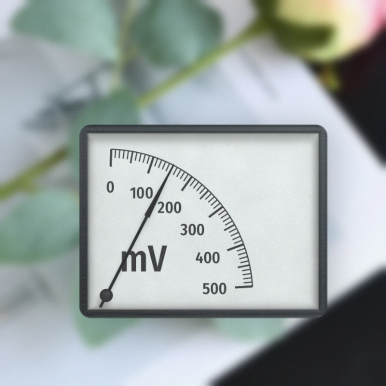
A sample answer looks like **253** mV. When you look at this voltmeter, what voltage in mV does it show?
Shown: **150** mV
